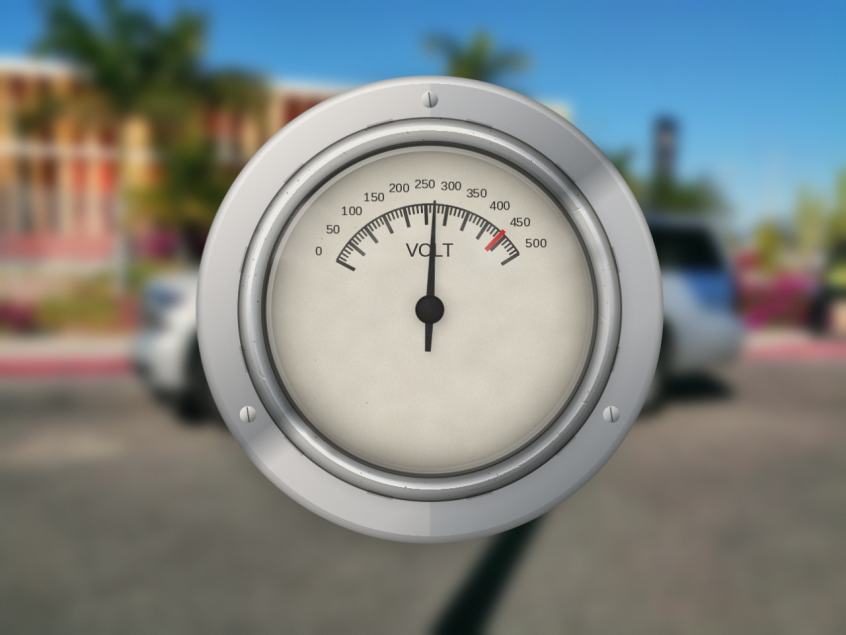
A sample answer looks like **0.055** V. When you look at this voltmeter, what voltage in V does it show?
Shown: **270** V
